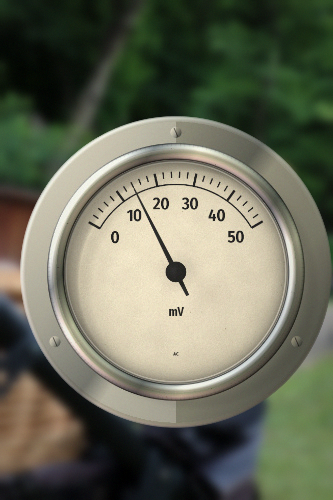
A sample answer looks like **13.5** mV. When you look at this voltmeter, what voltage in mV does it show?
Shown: **14** mV
